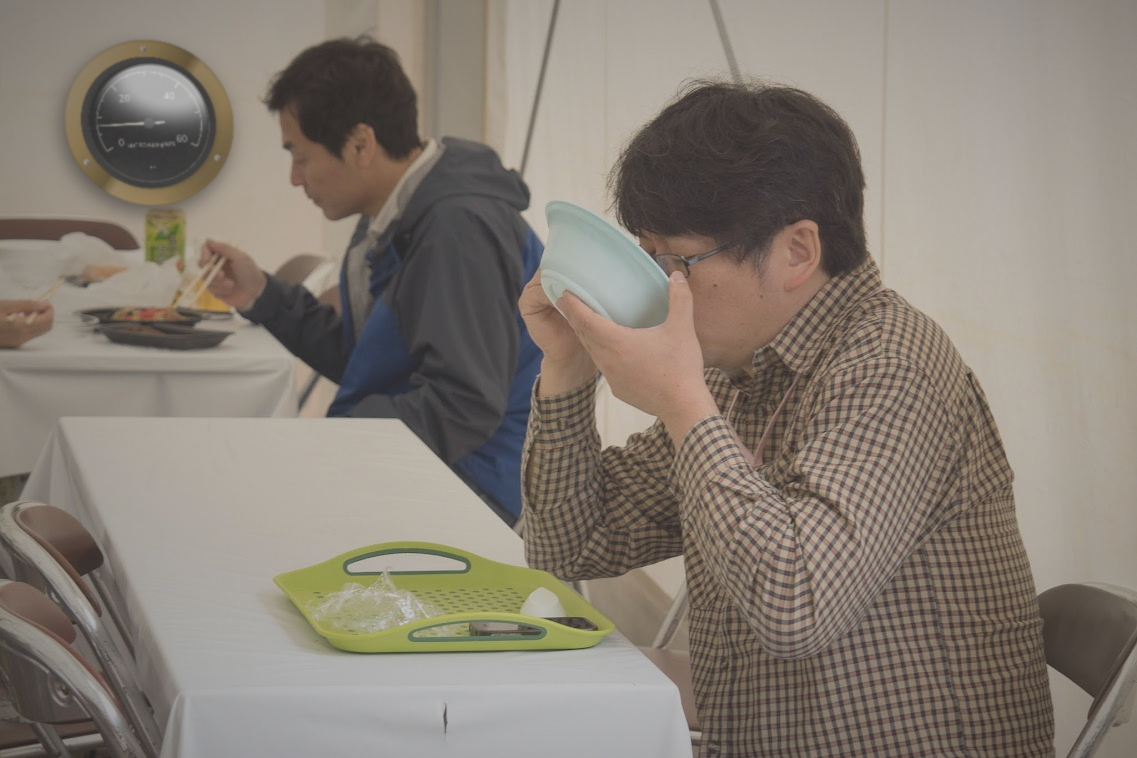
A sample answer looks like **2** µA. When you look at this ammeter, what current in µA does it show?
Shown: **7.5** µA
